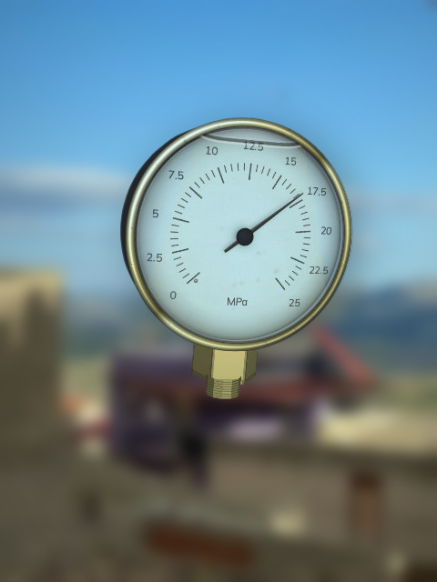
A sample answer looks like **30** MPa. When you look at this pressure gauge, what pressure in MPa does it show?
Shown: **17** MPa
